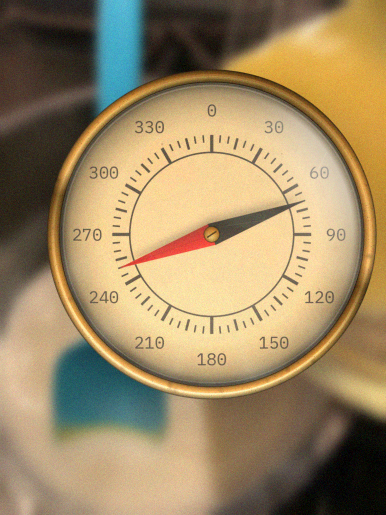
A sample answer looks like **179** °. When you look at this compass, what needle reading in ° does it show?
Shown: **250** °
